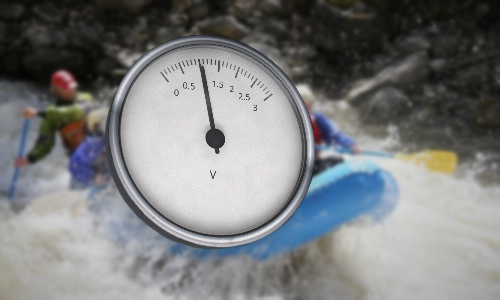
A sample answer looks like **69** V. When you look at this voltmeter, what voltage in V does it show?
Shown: **1** V
